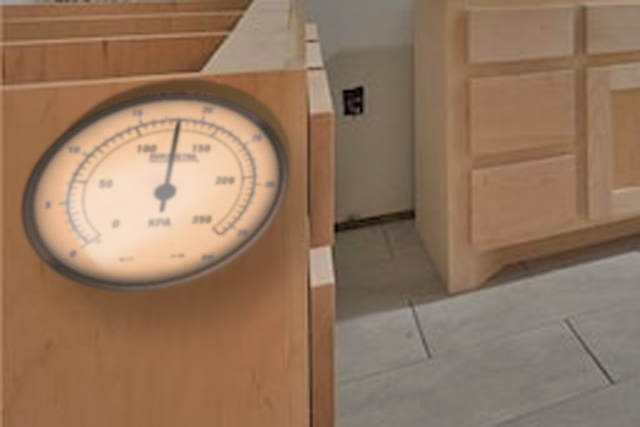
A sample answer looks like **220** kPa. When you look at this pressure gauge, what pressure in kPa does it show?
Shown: **125** kPa
